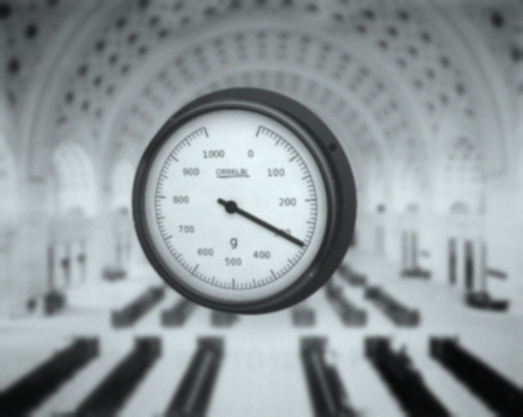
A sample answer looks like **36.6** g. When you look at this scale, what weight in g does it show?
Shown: **300** g
